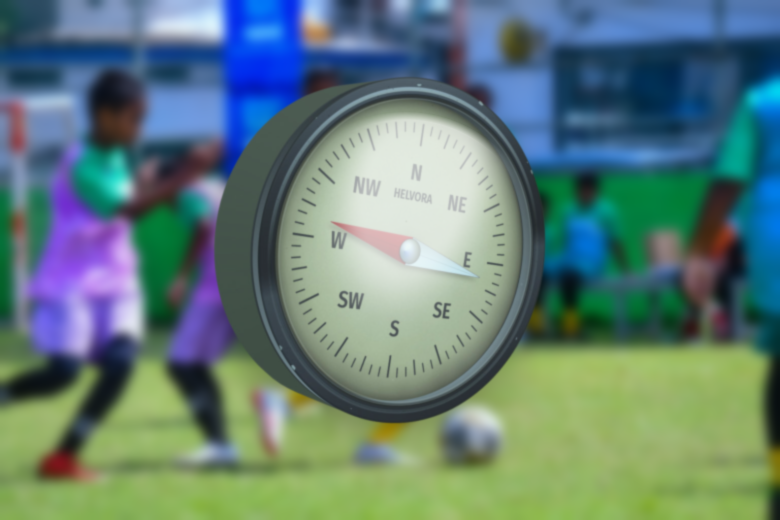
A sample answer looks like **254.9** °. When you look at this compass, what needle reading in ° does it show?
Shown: **280** °
